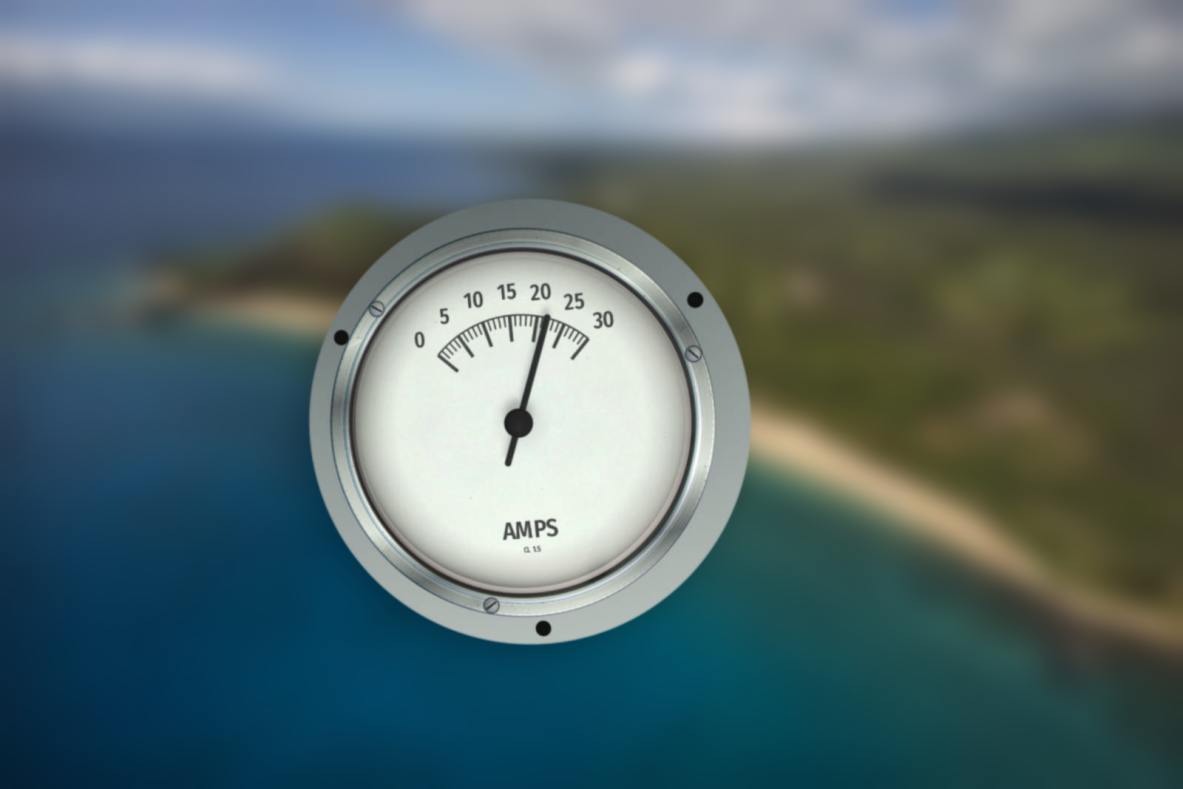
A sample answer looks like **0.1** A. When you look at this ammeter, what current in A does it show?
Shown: **22** A
